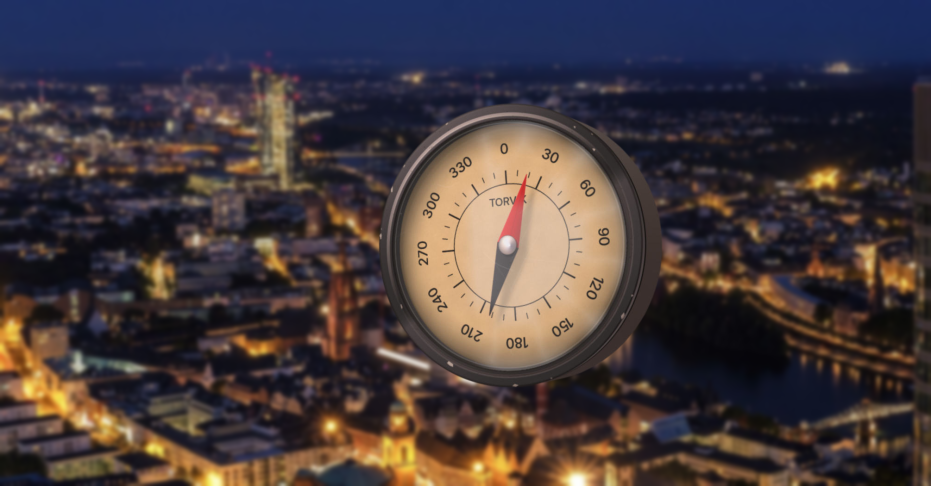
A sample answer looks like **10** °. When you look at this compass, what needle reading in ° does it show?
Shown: **20** °
